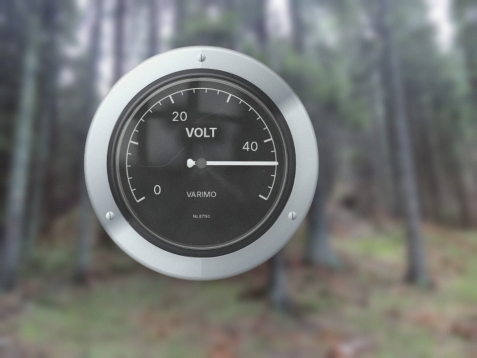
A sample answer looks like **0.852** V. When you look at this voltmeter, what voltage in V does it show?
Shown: **44** V
